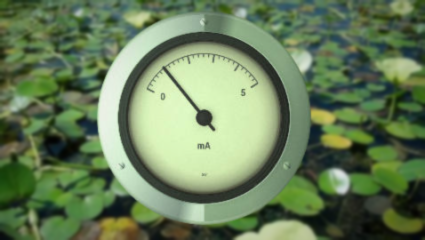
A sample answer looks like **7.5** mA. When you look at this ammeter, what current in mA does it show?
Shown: **1** mA
